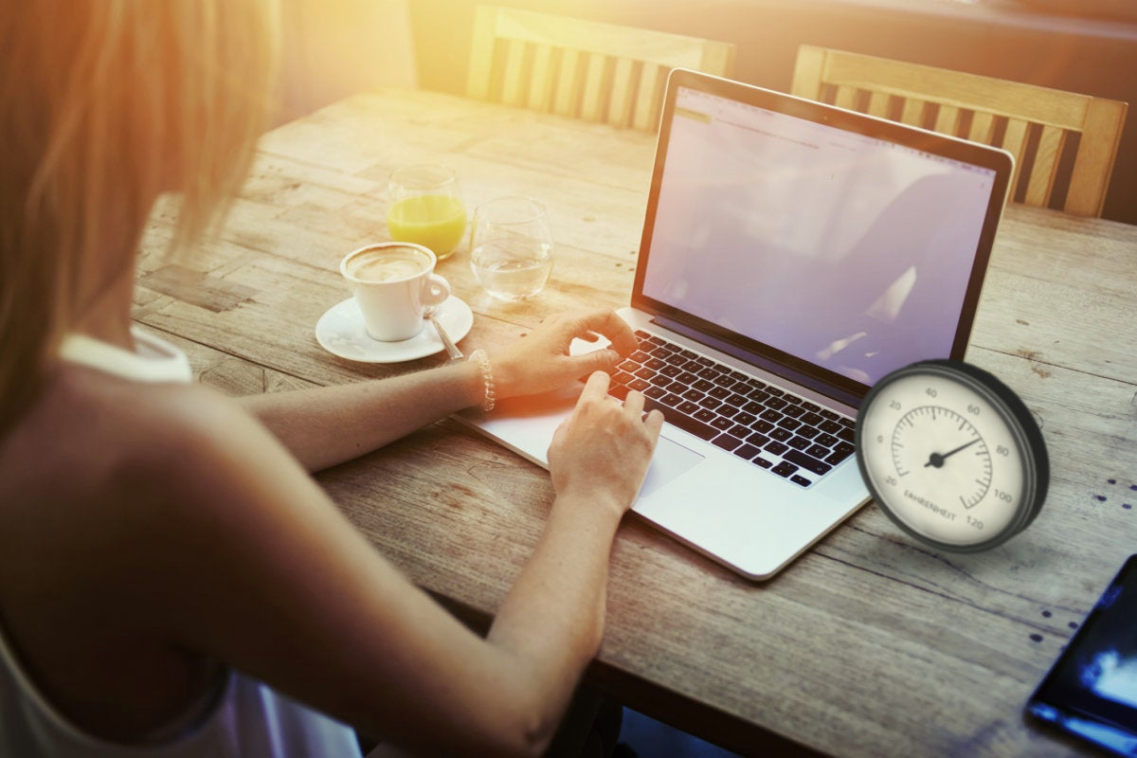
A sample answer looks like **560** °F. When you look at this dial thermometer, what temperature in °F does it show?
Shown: **72** °F
